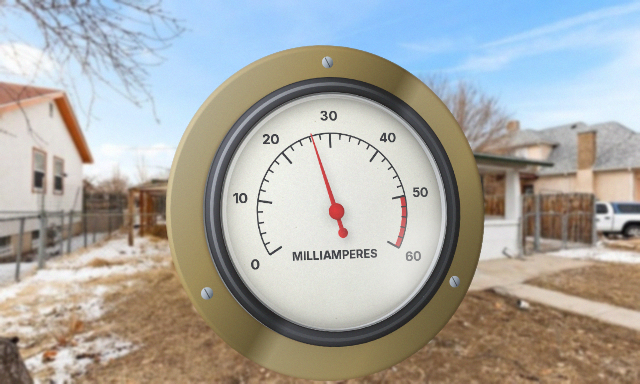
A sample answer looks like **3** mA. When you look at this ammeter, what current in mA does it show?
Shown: **26** mA
